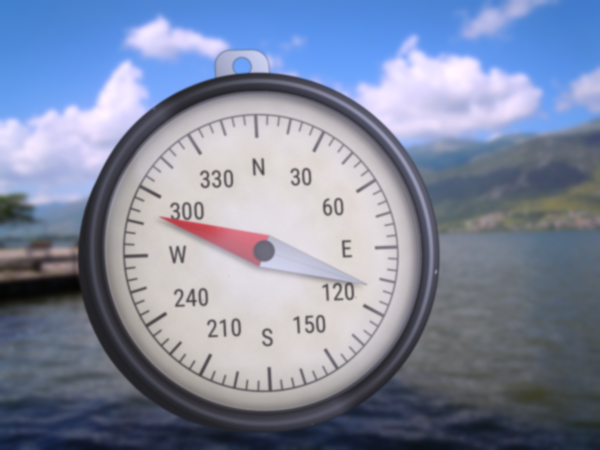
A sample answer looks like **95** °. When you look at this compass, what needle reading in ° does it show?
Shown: **290** °
